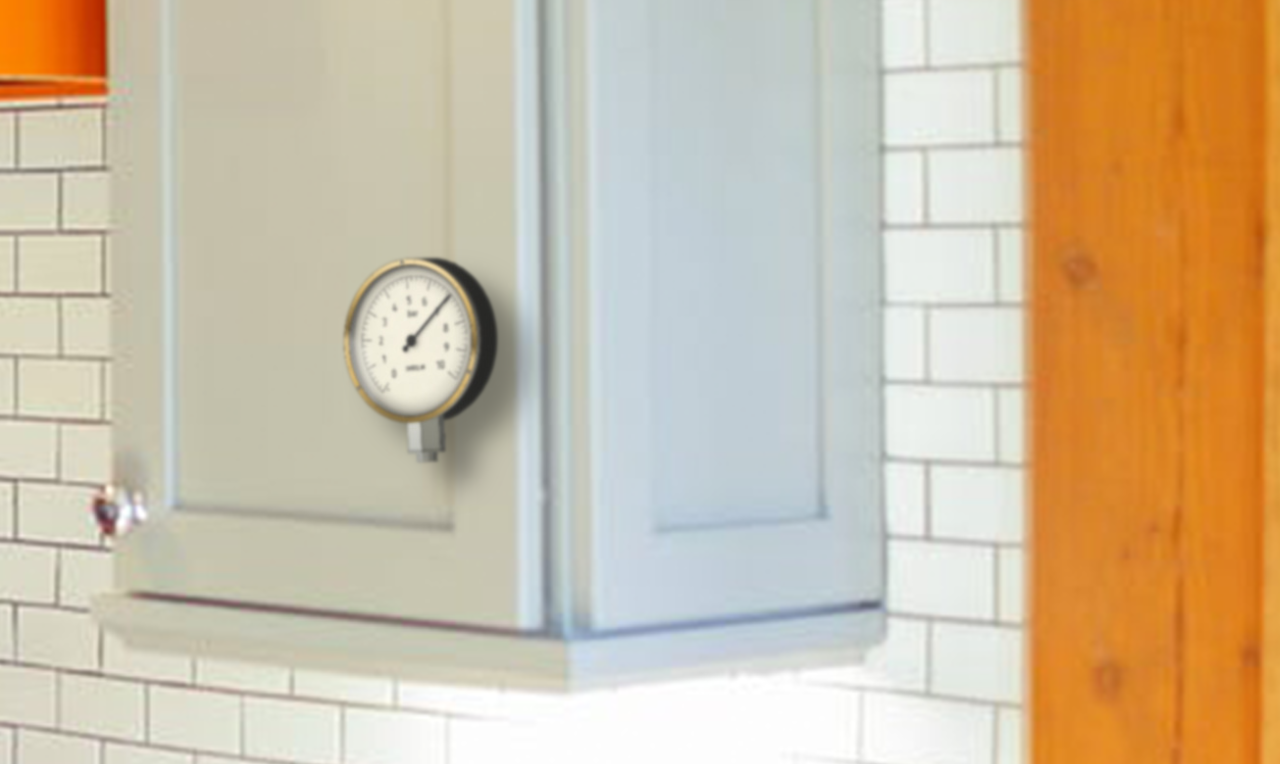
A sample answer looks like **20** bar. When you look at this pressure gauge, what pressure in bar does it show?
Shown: **7** bar
